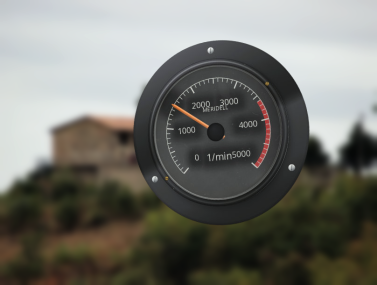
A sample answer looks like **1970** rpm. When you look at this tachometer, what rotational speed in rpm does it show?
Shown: **1500** rpm
